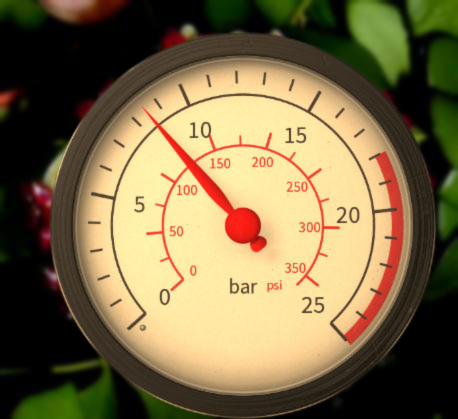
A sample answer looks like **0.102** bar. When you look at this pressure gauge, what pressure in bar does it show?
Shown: **8.5** bar
